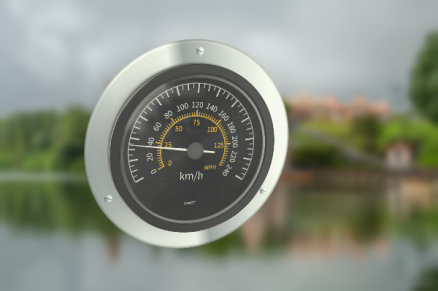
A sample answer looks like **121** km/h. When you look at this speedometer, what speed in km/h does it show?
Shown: **35** km/h
